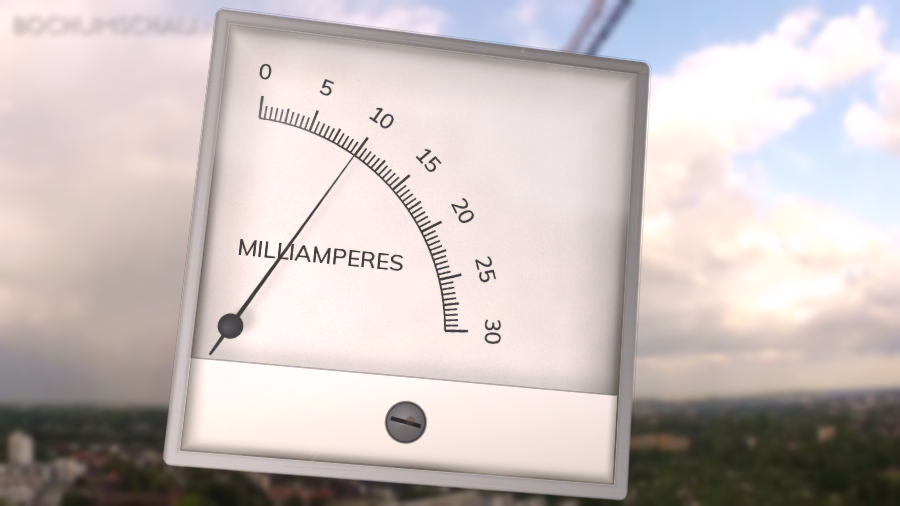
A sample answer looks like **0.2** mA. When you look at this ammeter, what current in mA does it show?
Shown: **10** mA
